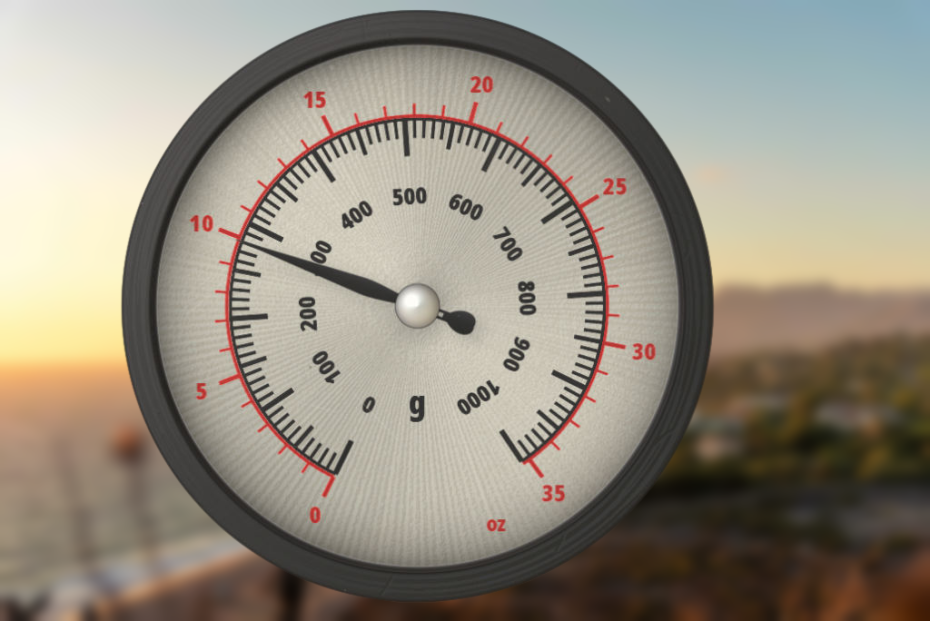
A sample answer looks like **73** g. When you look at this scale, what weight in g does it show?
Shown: **280** g
